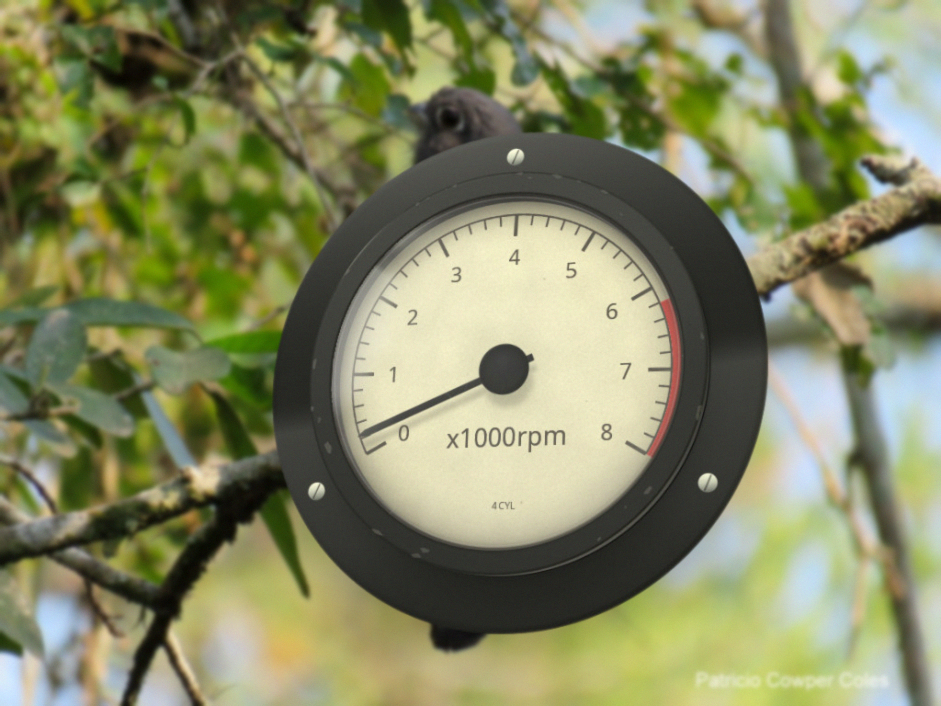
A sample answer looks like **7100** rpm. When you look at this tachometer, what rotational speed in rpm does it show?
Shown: **200** rpm
